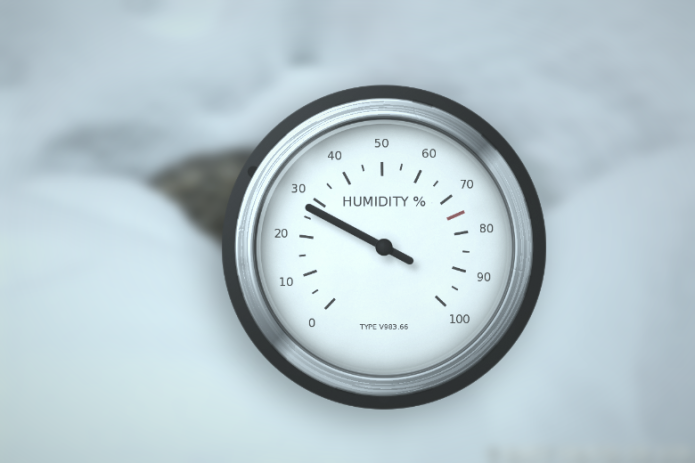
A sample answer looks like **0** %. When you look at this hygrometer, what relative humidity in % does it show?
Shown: **27.5** %
